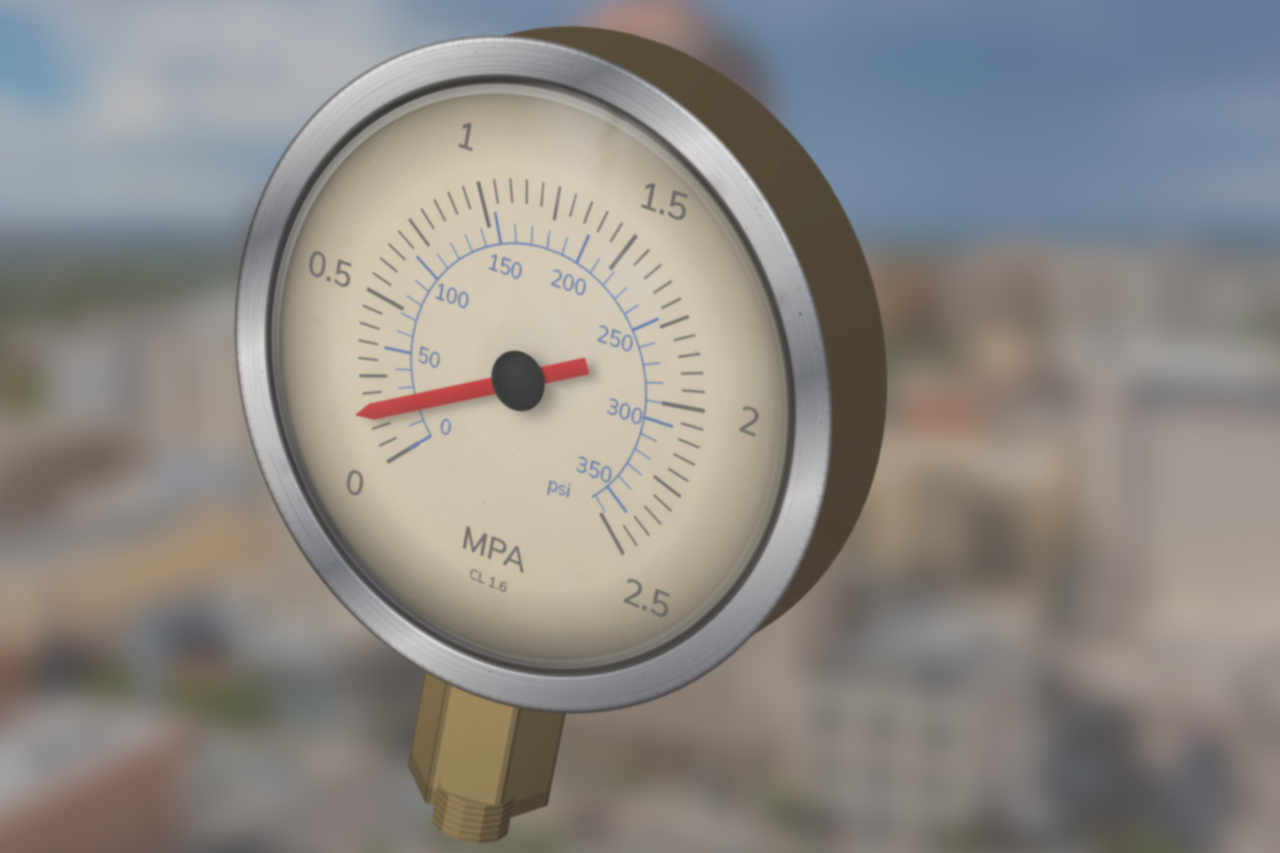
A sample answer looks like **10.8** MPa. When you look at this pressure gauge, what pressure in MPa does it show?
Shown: **0.15** MPa
